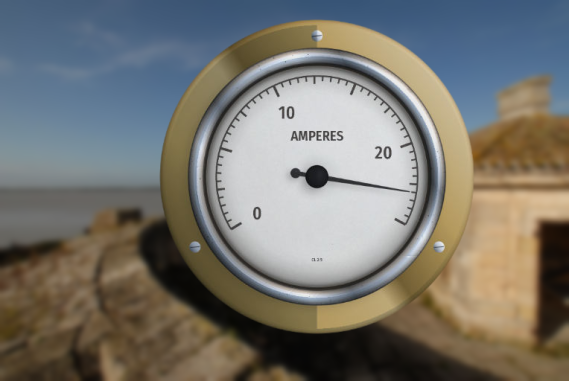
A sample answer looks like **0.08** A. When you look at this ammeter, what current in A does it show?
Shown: **23** A
